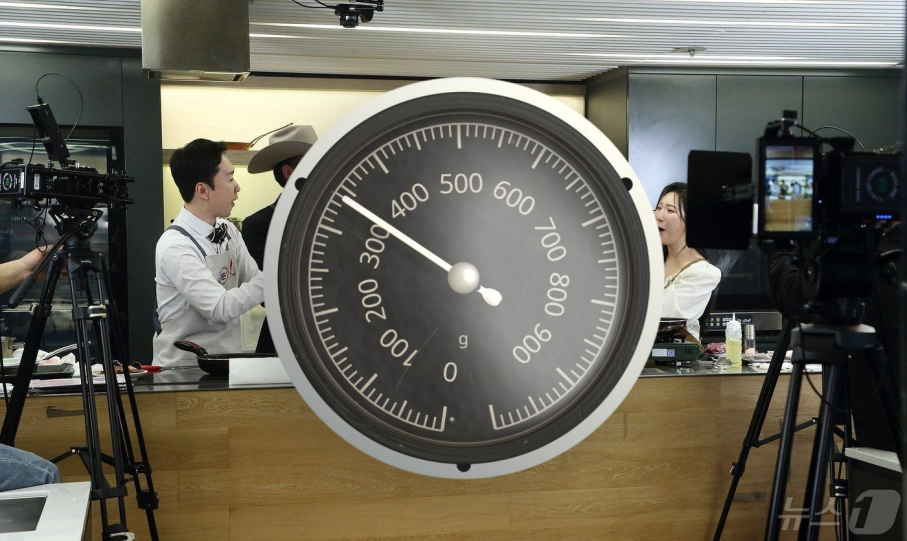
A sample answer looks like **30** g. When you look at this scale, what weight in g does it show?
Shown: **340** g
